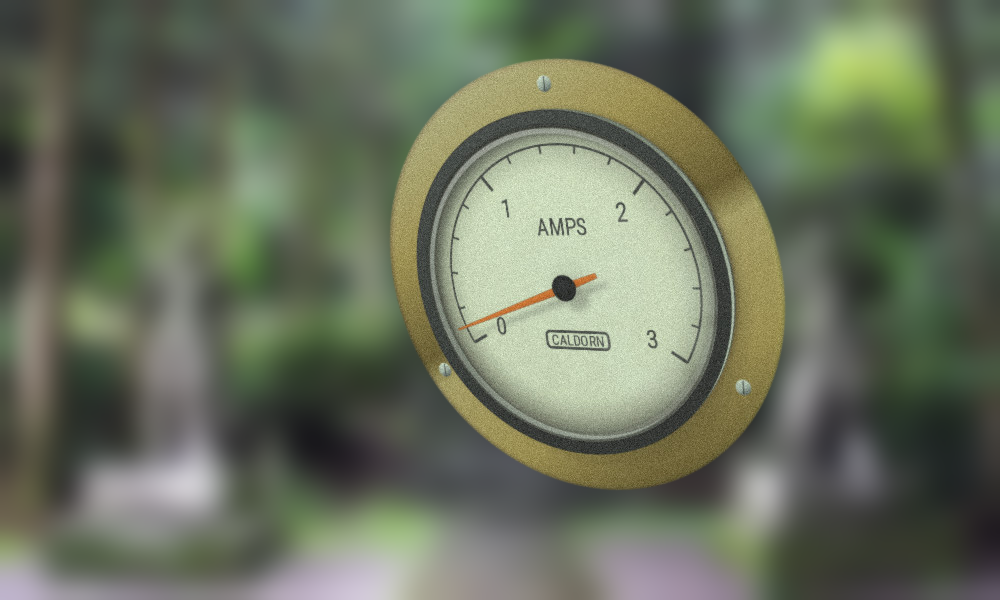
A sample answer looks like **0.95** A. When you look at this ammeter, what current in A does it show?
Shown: **0.1** A
